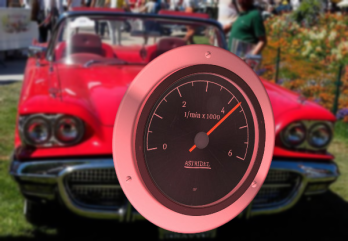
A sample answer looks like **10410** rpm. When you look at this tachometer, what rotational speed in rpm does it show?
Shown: **4250** rpm
